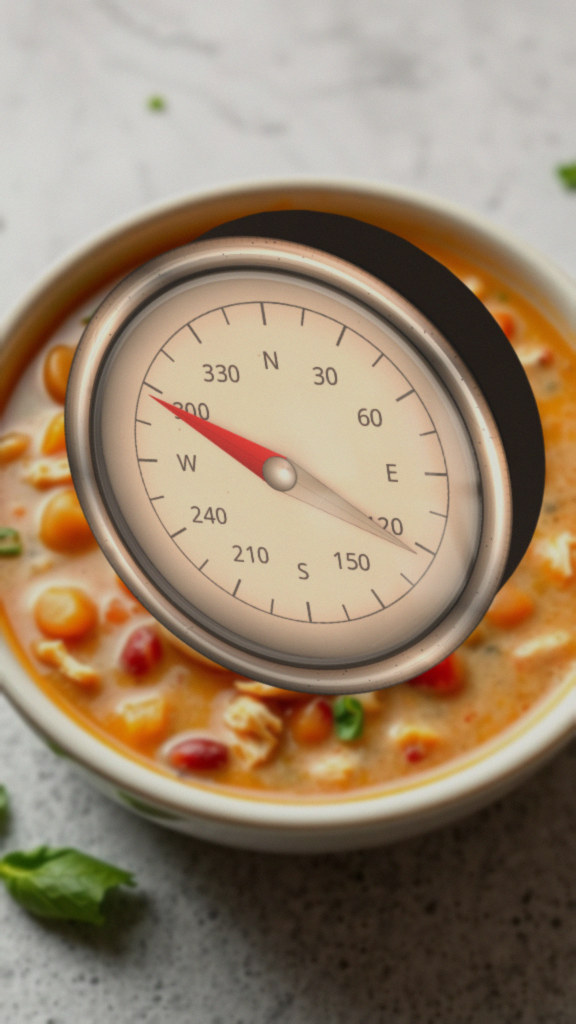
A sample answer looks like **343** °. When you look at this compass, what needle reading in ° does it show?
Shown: **300** °
